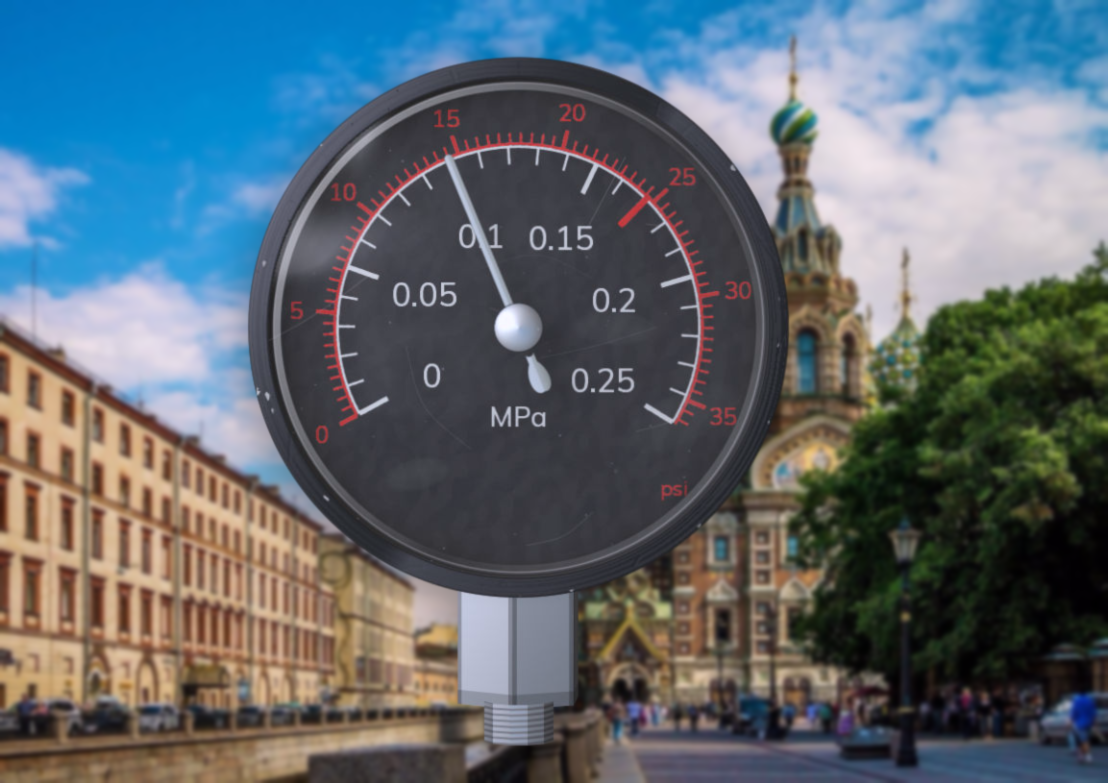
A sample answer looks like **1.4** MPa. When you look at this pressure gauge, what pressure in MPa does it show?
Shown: **0.1** MPa
